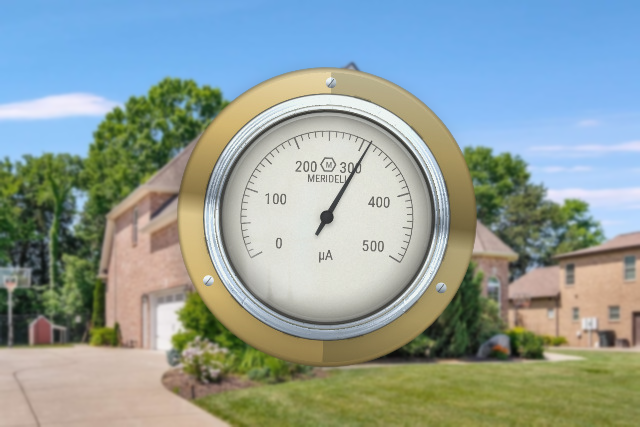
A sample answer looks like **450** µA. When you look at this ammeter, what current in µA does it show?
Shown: **310** µA
